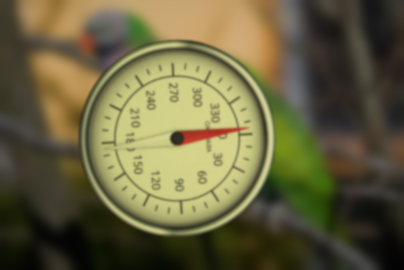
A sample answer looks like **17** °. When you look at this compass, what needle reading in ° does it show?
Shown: **355** °
